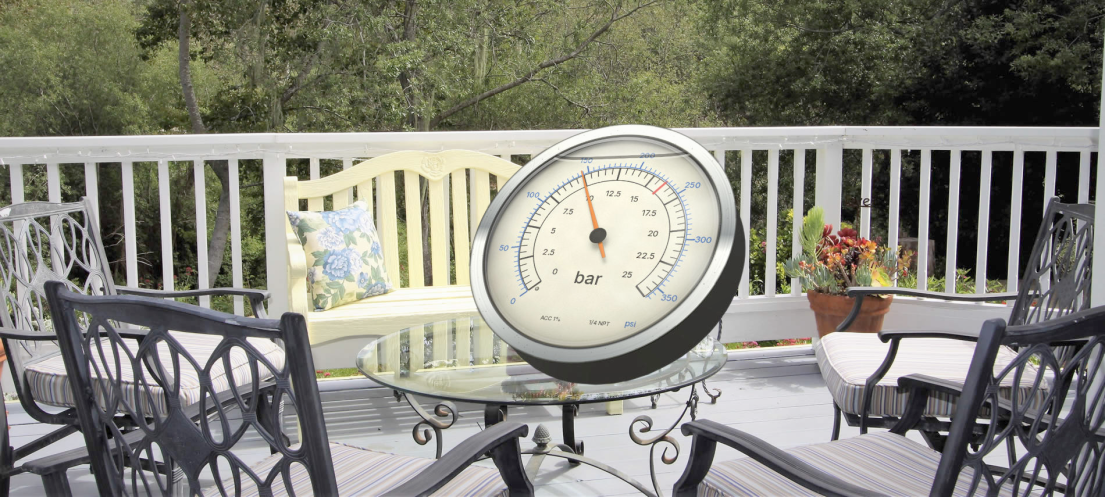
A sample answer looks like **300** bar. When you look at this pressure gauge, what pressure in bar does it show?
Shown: **10** bar
